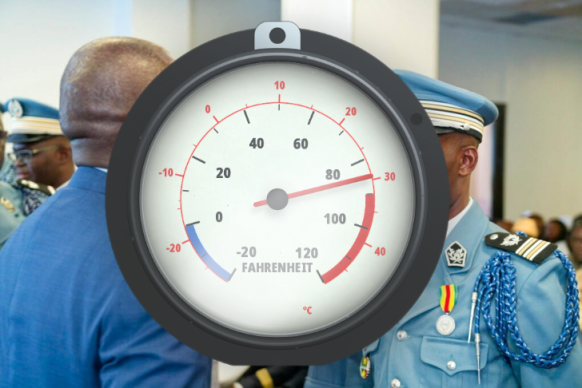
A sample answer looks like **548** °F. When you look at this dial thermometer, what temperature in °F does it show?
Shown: **85** °F
